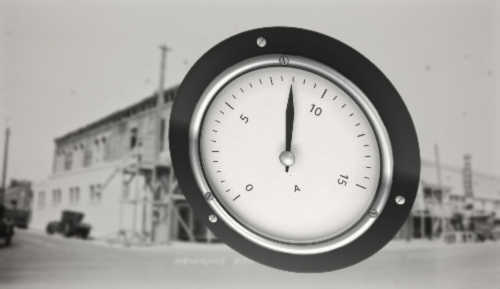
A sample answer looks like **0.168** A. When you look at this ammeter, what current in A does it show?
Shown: **8.5** A
